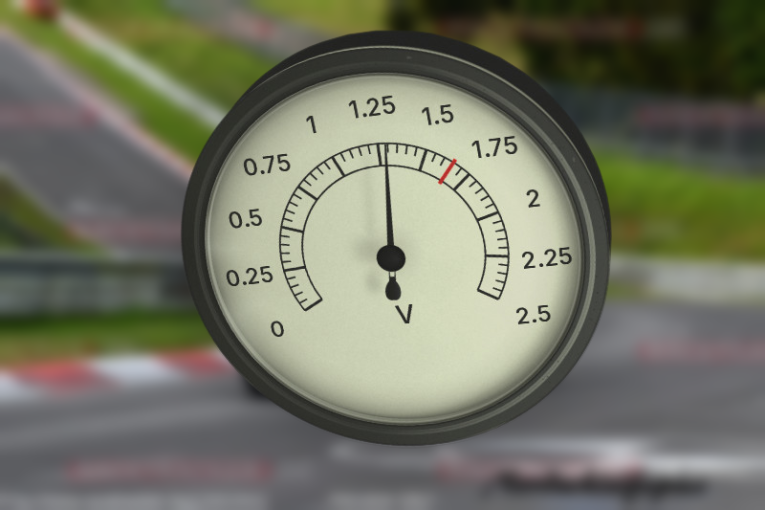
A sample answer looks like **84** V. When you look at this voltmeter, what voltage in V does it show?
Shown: **1.3** V
